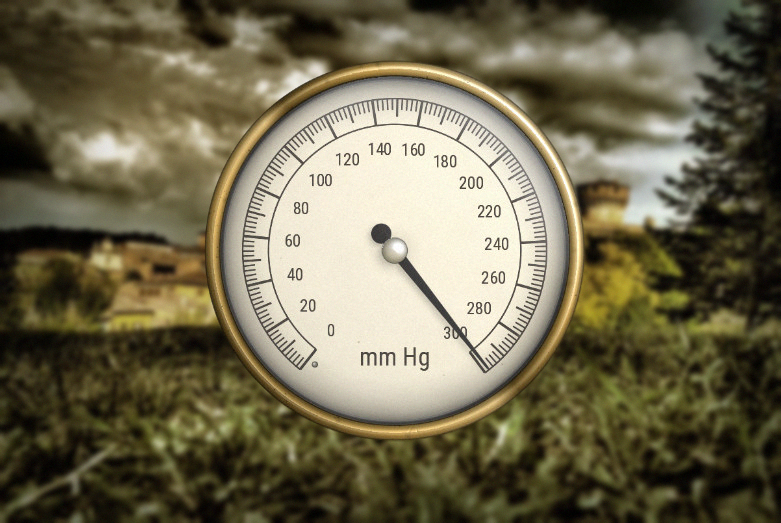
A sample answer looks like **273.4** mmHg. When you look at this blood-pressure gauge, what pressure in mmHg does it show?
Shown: **298** mmHg
